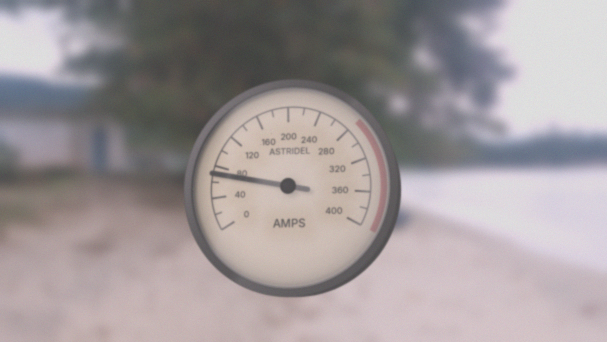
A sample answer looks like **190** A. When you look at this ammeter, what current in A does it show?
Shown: **70** A
